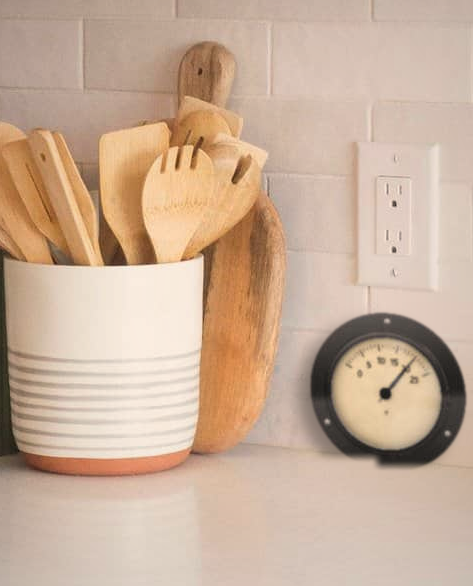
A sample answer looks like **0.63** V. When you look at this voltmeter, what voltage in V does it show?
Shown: **20** V
